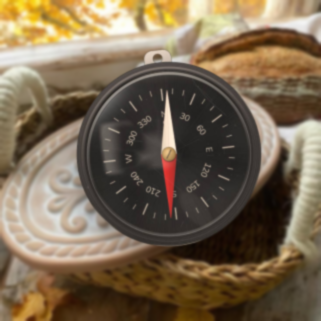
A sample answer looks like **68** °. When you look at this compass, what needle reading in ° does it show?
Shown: **185** °
